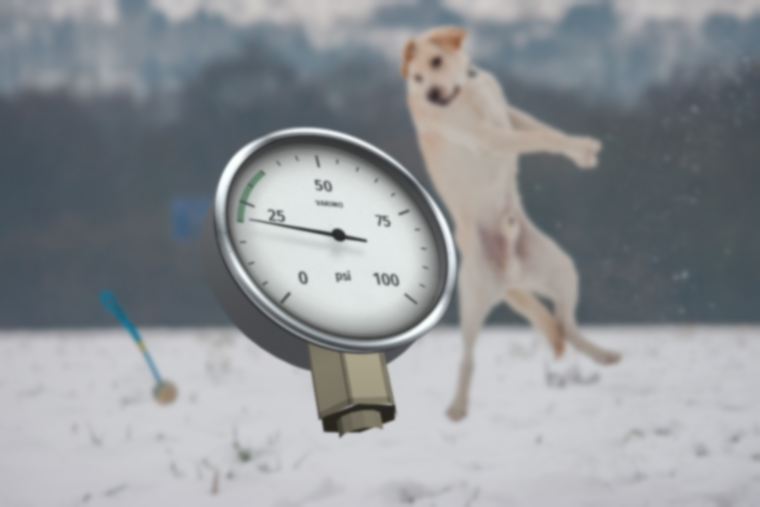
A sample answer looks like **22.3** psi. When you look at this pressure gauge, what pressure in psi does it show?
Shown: **20** psi
